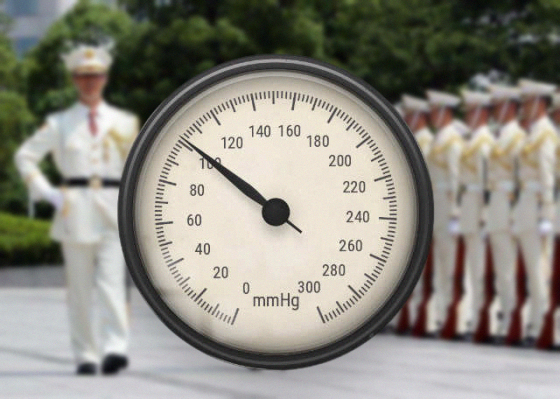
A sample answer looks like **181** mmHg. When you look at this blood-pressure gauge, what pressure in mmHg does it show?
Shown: **102** mmHg
